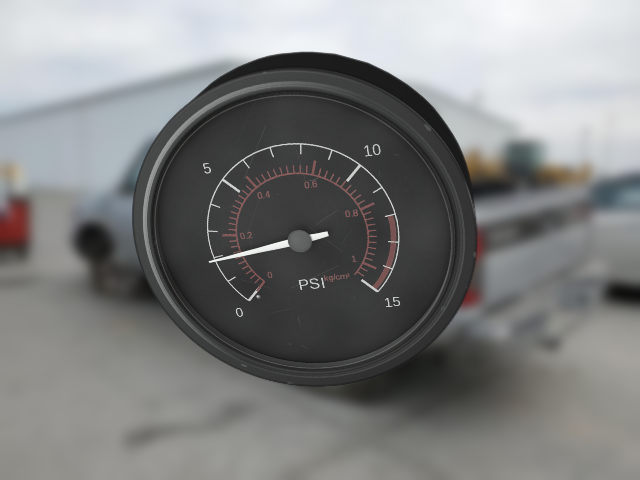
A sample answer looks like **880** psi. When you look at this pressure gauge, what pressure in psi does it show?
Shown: **2** psi
